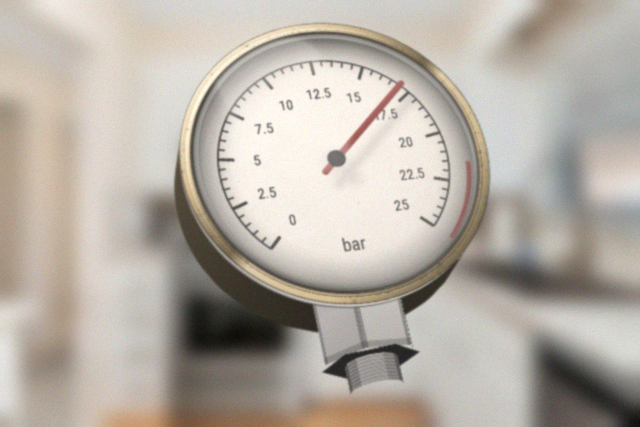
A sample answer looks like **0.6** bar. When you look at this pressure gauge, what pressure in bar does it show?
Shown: **17** bar
